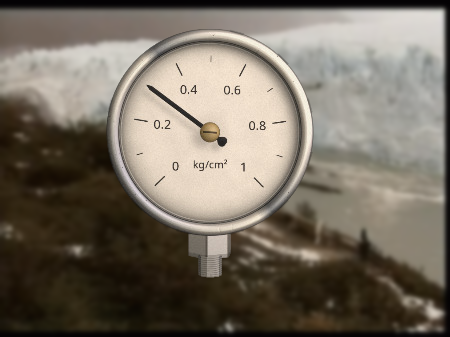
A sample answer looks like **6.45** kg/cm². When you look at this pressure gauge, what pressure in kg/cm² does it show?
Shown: **0.3** kg/cm²
